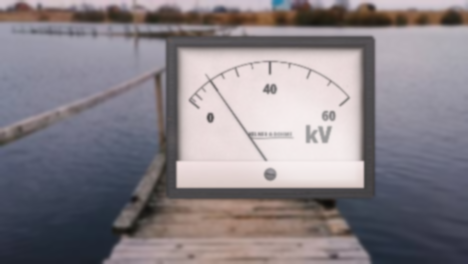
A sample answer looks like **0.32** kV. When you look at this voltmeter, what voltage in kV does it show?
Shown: **20** kV
